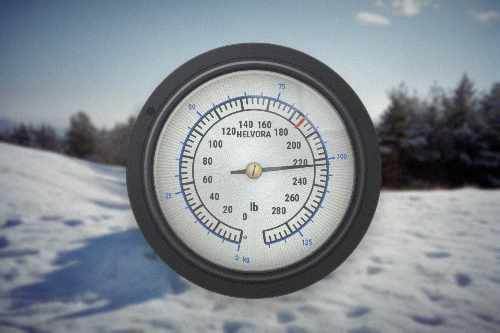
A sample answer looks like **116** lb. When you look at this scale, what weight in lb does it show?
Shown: **224** lb
